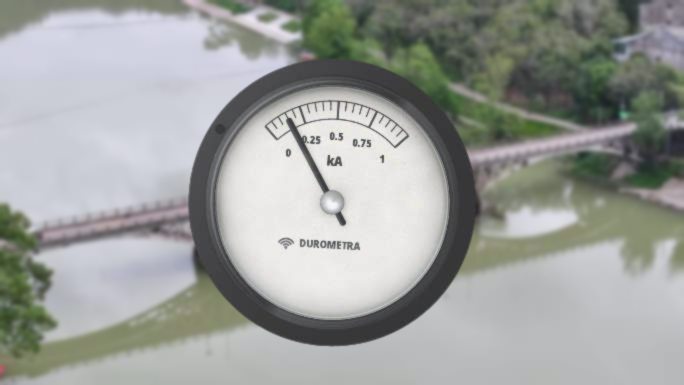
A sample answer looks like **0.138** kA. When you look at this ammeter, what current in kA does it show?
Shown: **0.15** kA
